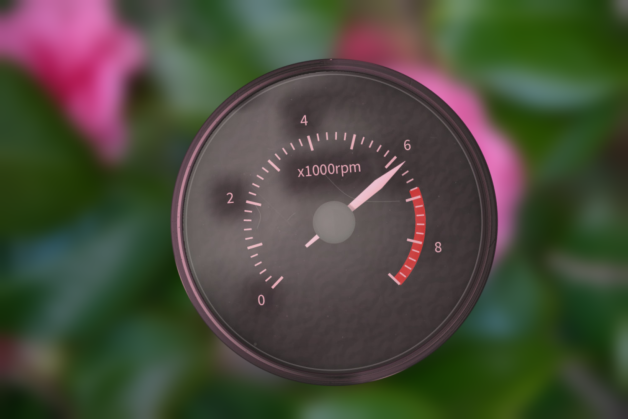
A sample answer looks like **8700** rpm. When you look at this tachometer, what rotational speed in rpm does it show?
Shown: **6200** rpm
